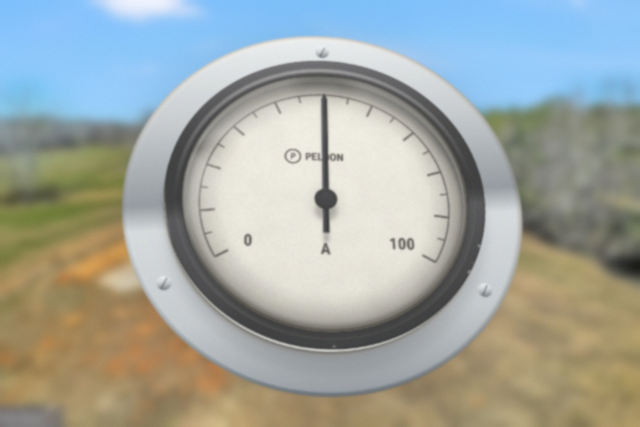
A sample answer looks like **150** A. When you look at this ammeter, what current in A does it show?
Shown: **50** A
